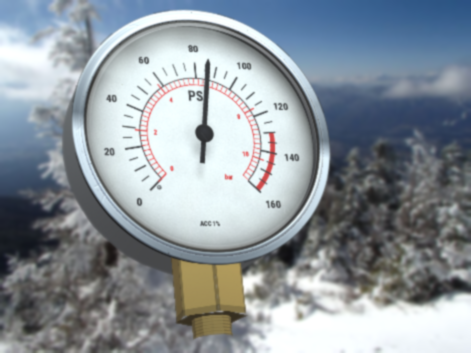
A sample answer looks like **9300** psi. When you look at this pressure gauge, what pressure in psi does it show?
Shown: **85** psi
